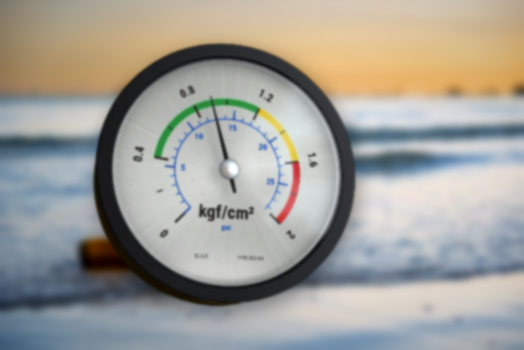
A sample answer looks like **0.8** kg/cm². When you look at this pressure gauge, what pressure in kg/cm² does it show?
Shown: **0.9** kg/cm²
